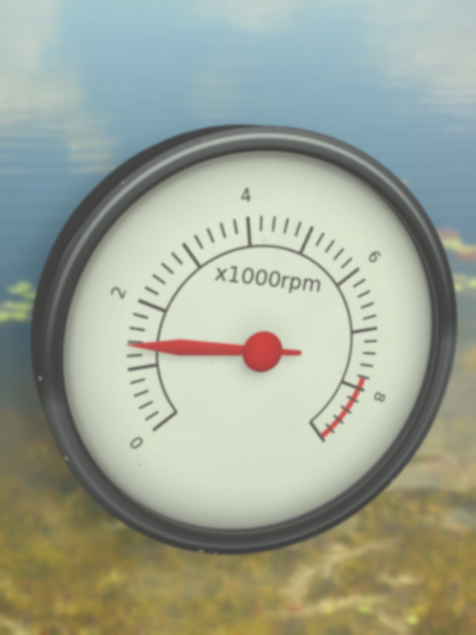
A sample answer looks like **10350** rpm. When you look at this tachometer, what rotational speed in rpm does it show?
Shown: **1400** rpm
